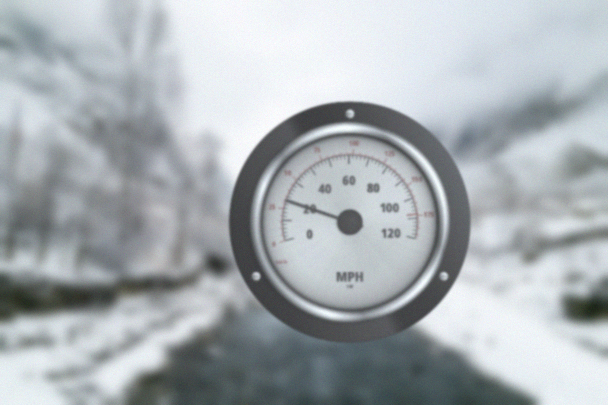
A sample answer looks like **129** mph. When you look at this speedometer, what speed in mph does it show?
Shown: **20** mph
